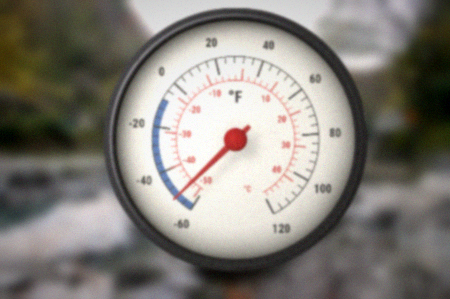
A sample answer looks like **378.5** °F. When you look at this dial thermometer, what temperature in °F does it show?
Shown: **-52** °F
